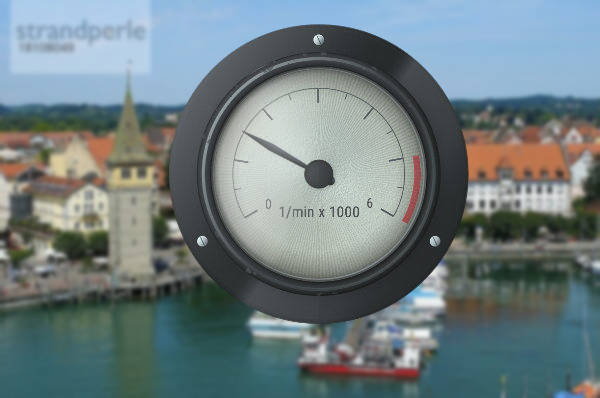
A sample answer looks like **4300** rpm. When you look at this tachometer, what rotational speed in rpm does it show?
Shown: **1500** rpm
